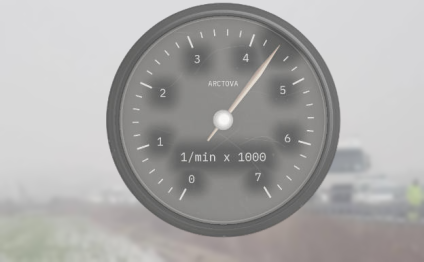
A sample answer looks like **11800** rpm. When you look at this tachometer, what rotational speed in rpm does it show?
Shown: **4400** rpm
